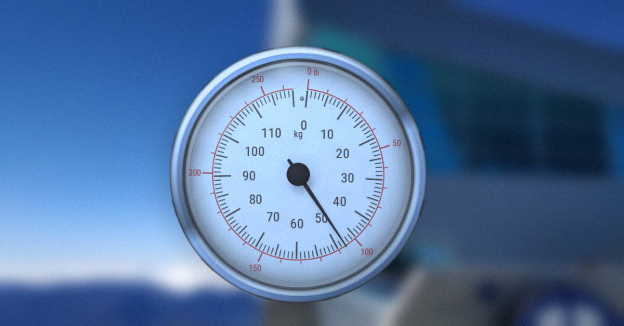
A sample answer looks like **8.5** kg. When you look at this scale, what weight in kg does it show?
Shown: **48** kg
